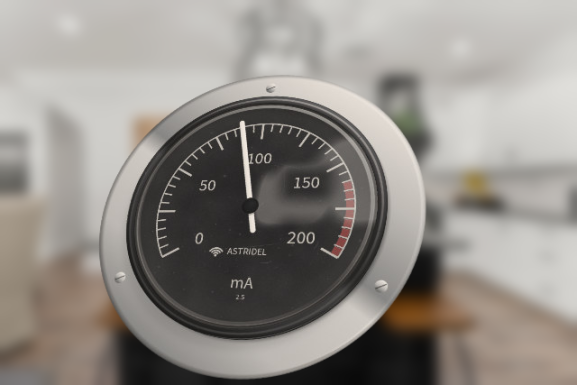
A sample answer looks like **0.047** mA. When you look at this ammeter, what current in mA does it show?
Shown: **90** mA
